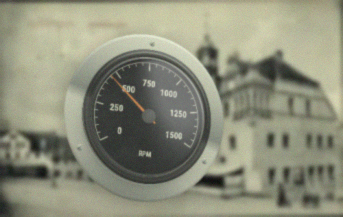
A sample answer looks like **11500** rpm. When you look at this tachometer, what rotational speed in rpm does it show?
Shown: **450** rpm
